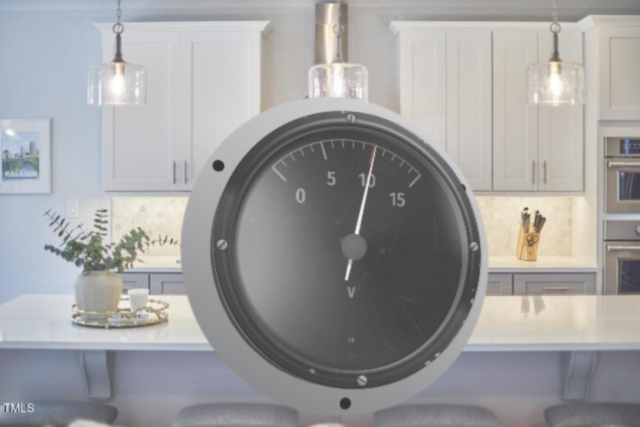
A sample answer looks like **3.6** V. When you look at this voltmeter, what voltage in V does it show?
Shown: **10** V
